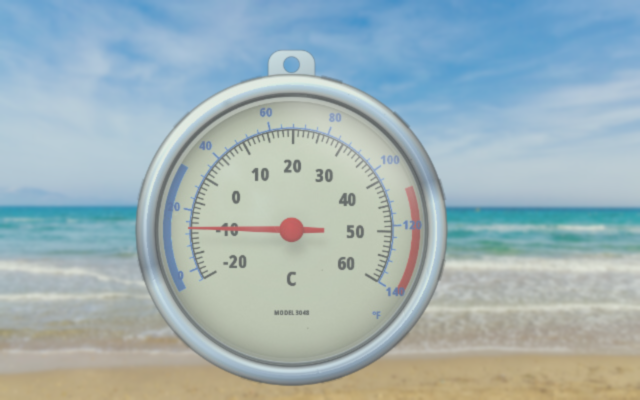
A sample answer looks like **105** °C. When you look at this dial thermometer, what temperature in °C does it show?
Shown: **-10** °C
